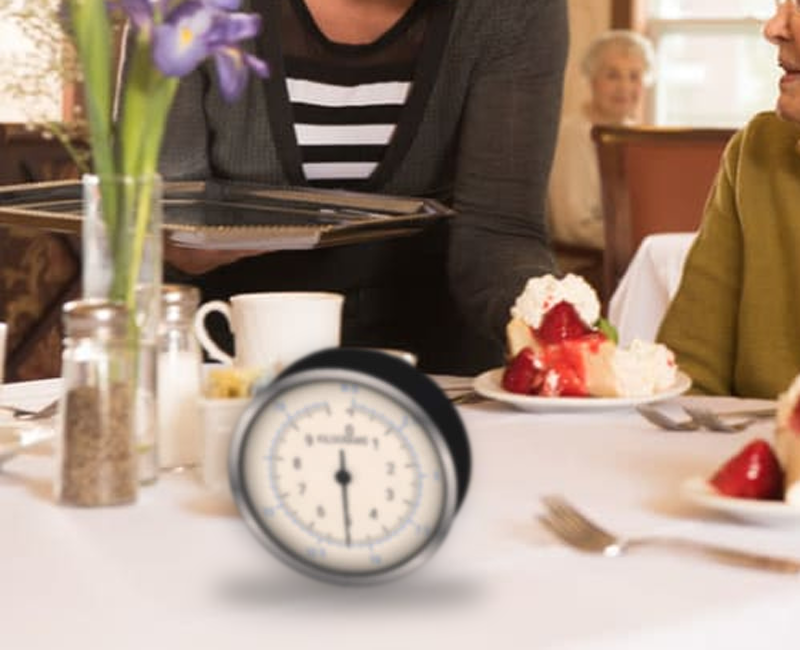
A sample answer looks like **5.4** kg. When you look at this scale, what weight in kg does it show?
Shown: **5** kg
